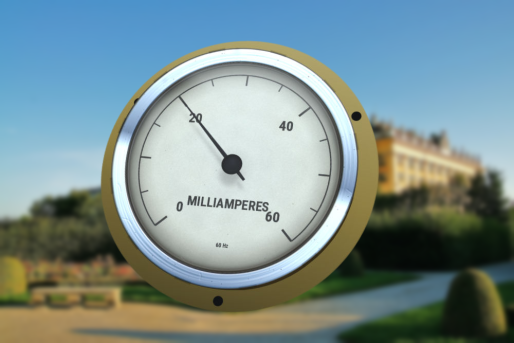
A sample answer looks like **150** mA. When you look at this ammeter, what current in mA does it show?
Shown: **20** mA
